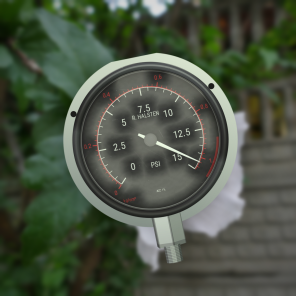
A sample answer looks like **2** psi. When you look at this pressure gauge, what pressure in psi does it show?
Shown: **14.5** psi
